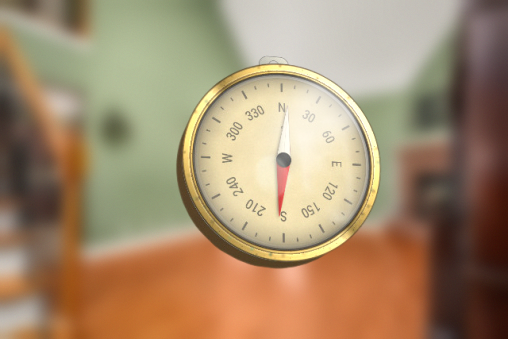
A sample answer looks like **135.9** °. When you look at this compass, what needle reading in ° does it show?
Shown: **185** °
